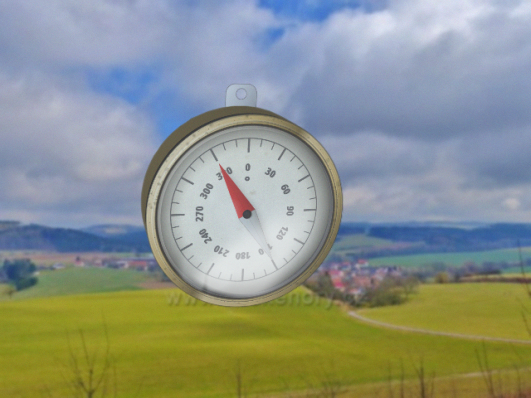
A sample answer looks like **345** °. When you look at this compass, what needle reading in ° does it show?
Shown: **330** °
